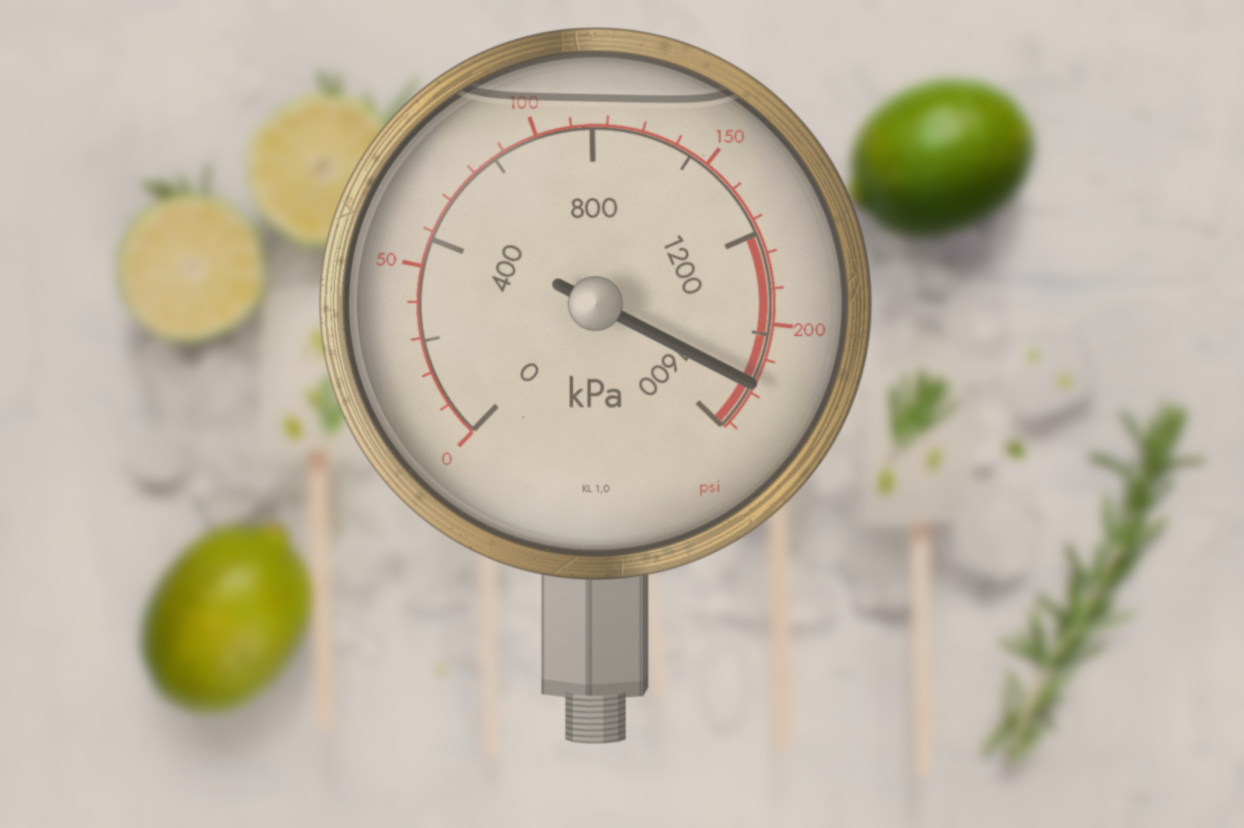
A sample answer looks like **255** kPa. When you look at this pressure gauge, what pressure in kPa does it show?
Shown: **1500** kPa
